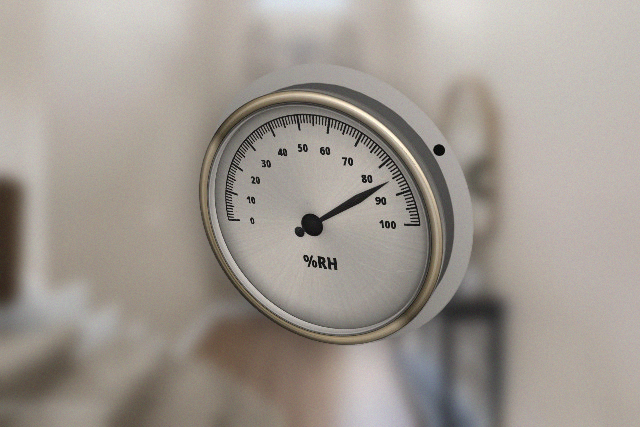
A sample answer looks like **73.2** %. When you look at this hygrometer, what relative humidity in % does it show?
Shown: **85** %
